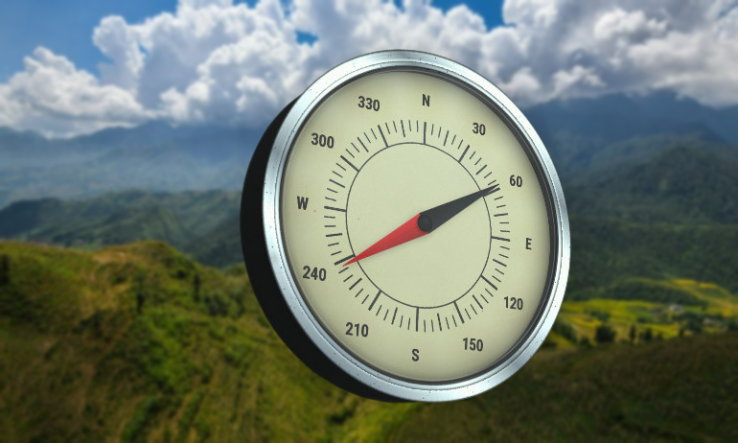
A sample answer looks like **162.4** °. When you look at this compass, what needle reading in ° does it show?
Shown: **237.5** °
